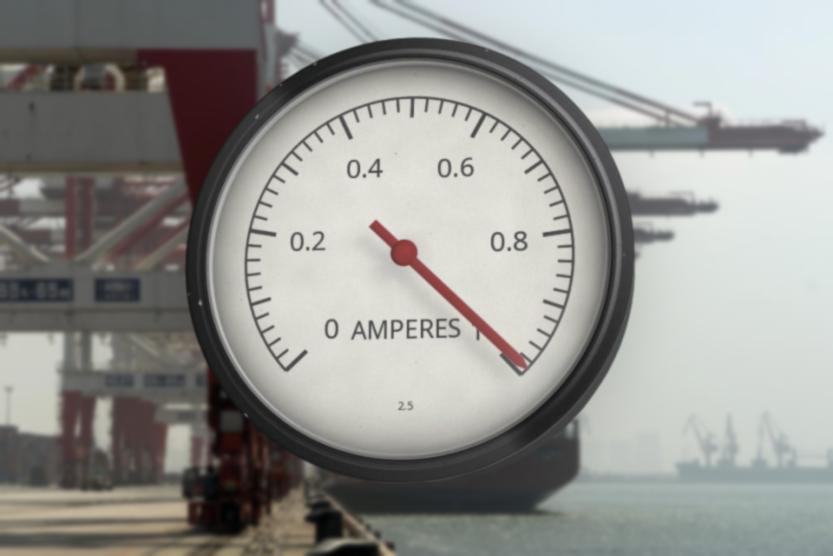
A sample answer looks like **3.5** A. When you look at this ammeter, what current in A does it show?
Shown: **0.99** A
